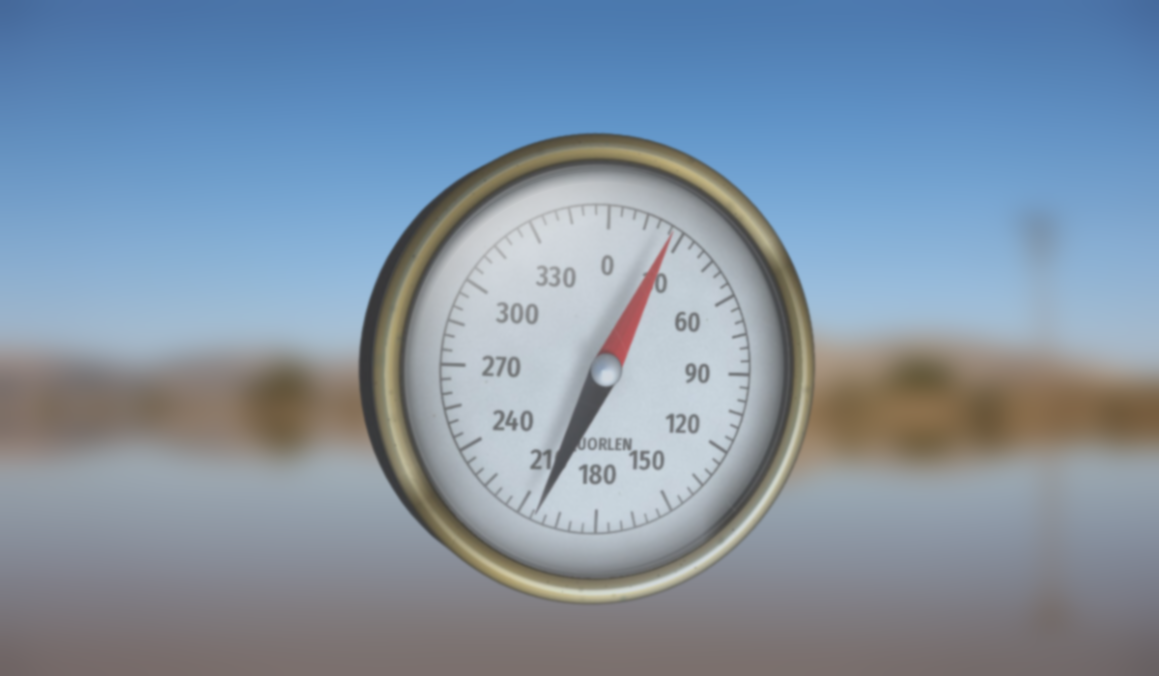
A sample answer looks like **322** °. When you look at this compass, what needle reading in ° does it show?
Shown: **25** °
